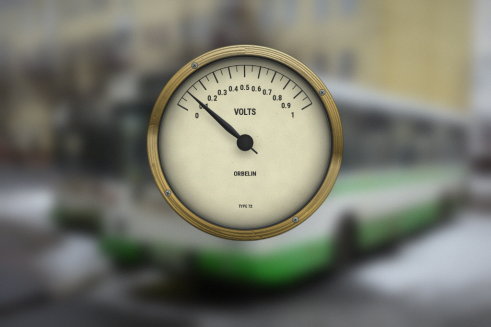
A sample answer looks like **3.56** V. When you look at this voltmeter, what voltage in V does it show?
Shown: **0.1** V
